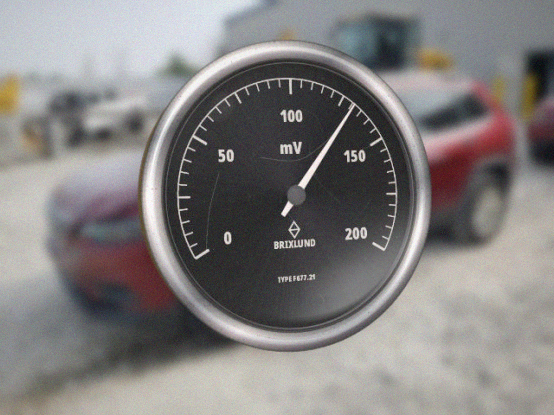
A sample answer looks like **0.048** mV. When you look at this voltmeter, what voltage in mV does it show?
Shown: **130** mV
